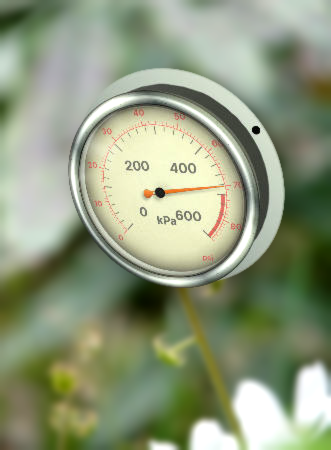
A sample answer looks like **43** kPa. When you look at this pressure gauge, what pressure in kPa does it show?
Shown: **480** kPa
